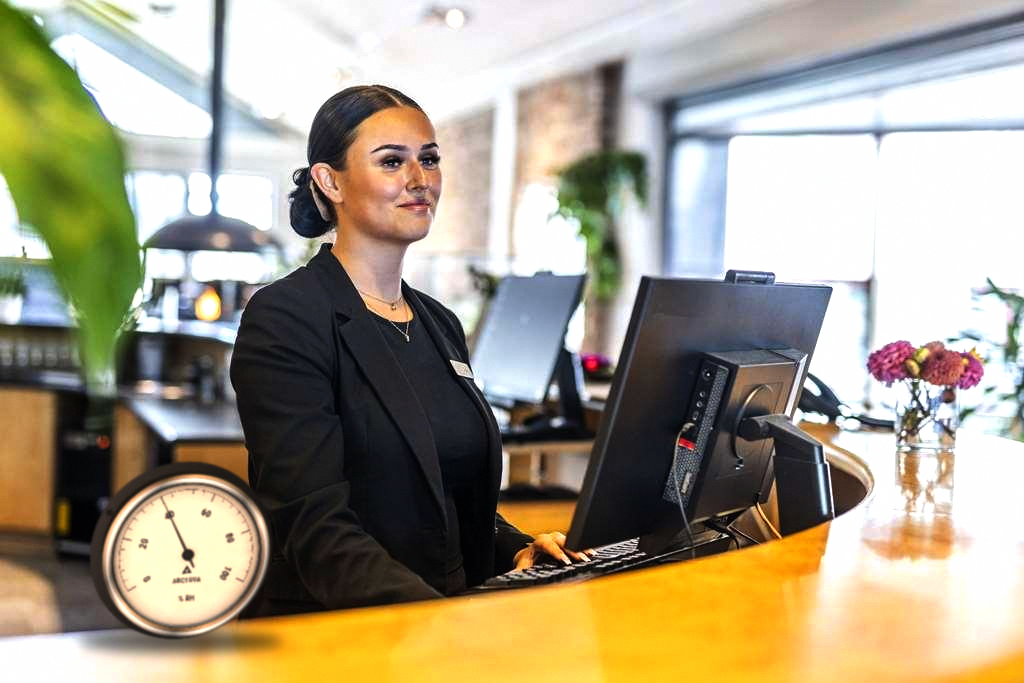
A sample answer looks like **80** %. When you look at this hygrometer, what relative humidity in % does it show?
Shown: **40** %
